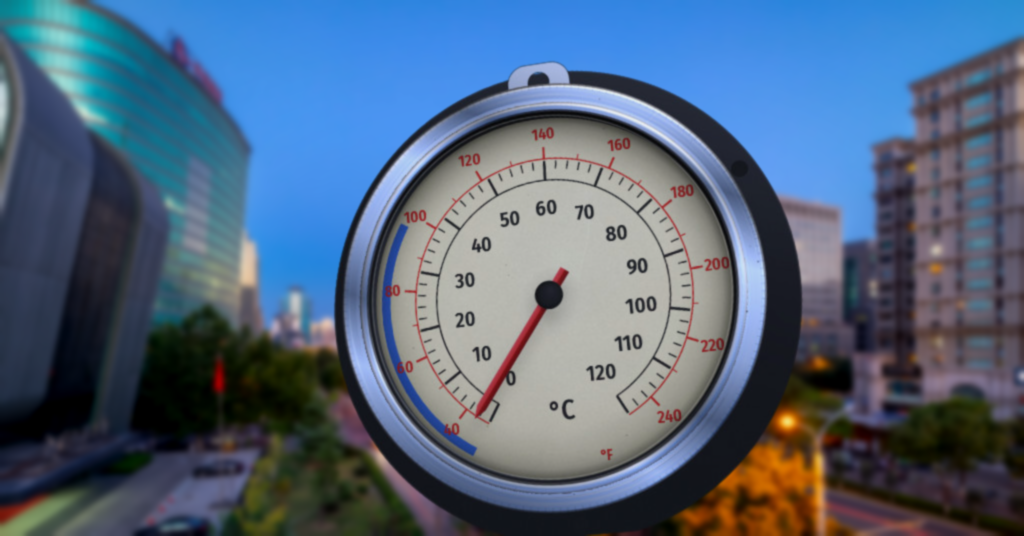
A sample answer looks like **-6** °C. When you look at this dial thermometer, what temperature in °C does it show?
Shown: **2** °C
